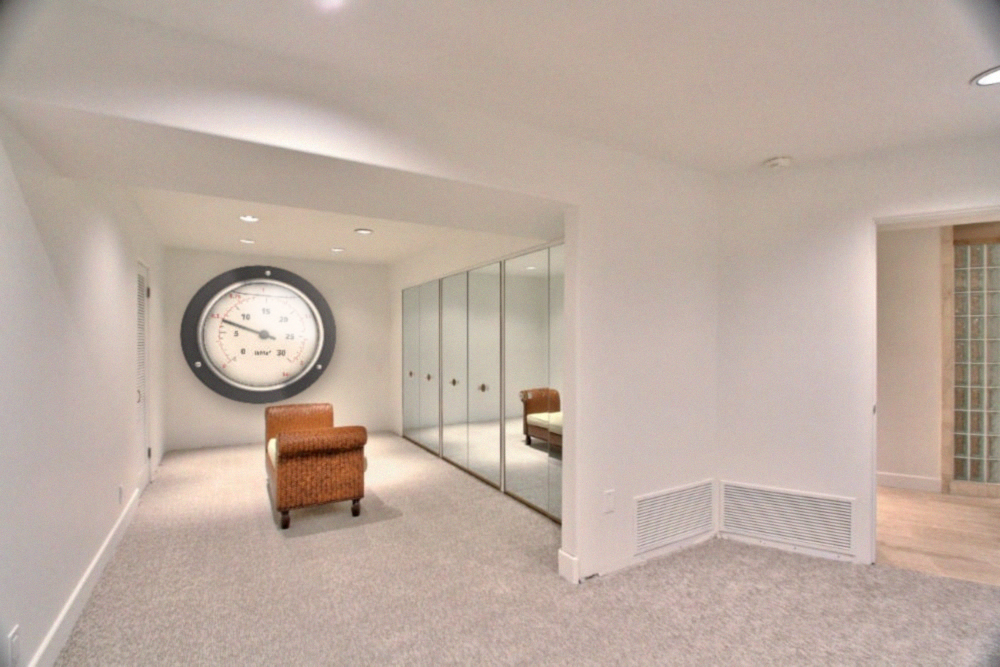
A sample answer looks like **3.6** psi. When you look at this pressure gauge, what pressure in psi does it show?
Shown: **7** psi
